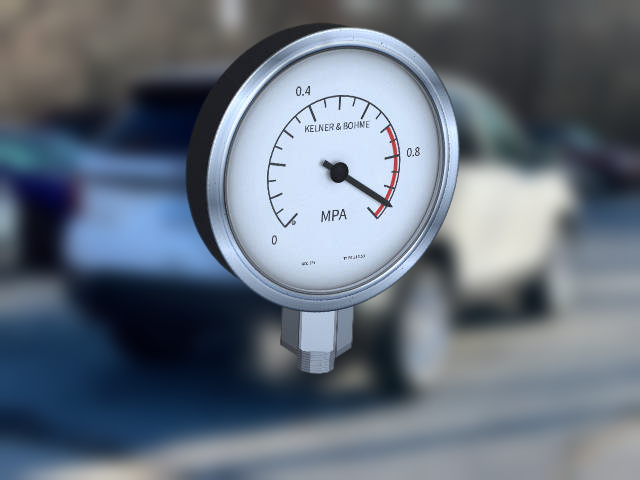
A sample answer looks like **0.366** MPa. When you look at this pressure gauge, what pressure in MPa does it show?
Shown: **0.95** MPa
